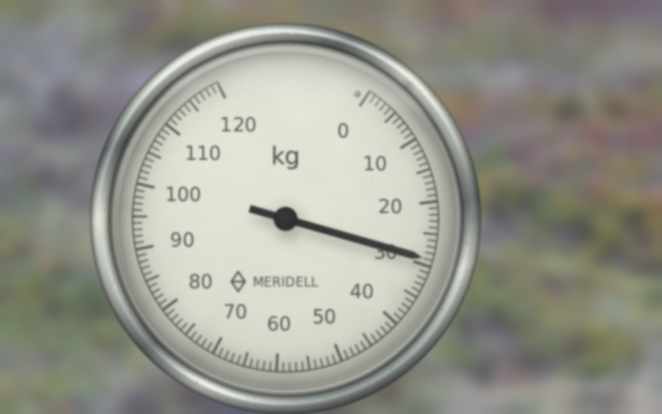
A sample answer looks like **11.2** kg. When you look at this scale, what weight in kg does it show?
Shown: **29** kg
